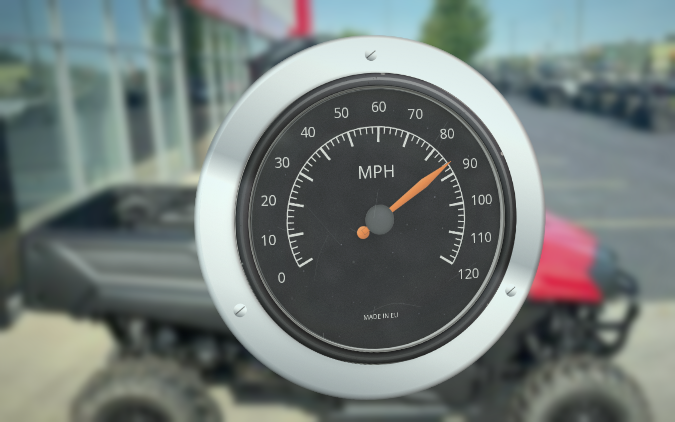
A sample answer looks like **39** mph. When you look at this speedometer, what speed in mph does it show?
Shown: **86** mph
